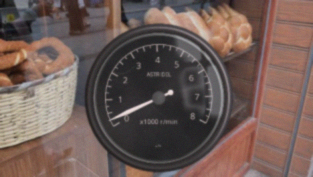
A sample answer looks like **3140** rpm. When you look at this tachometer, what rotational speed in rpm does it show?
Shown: **250** rpm
